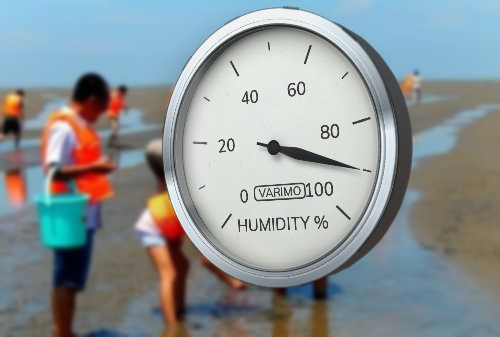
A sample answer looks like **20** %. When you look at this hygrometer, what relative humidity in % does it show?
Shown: **90** %
